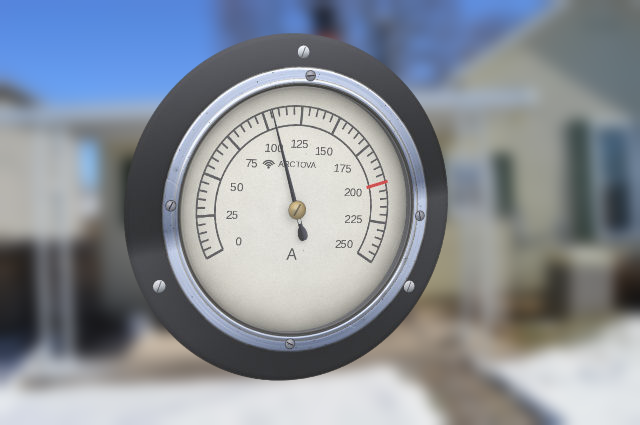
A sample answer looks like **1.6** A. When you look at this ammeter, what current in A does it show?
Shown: **105** A
